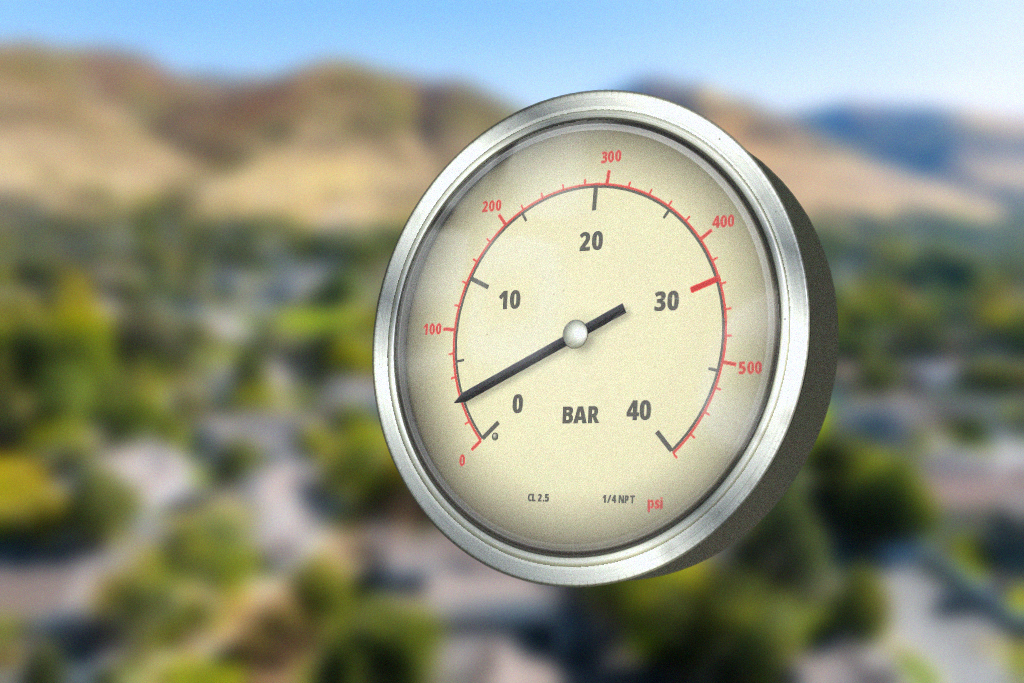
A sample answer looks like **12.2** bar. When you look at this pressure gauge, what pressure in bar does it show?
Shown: **2.5** bar
